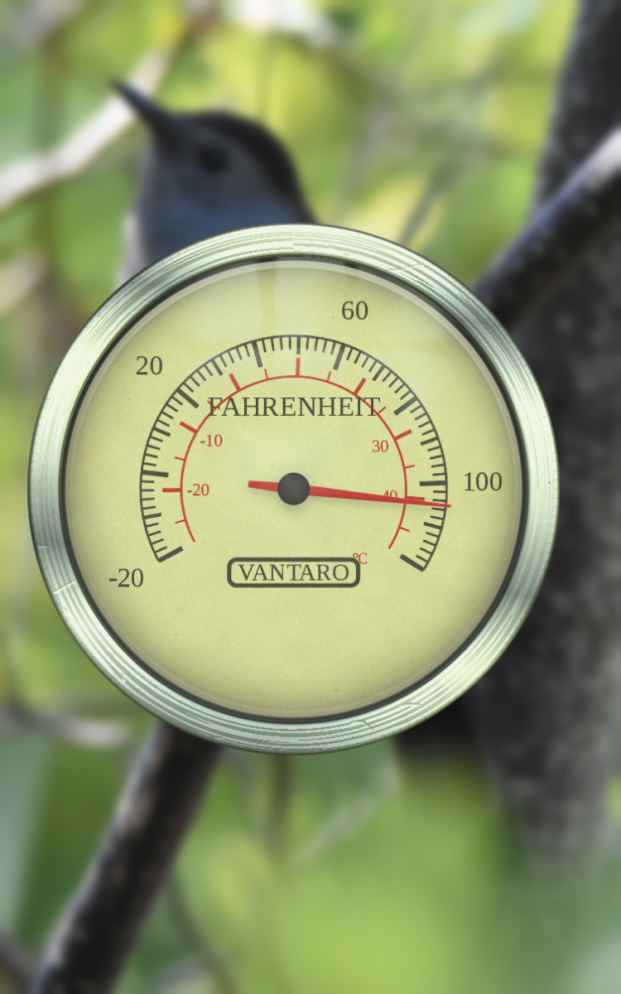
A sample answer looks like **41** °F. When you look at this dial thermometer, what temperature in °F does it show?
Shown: **105** °F
